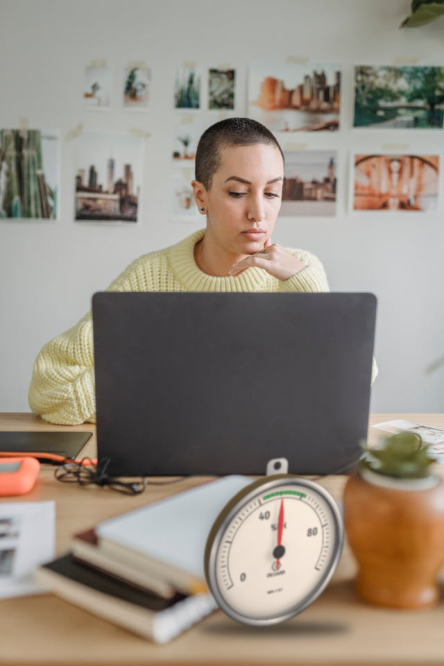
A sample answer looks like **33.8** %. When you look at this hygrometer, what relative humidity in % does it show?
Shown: **50** %
